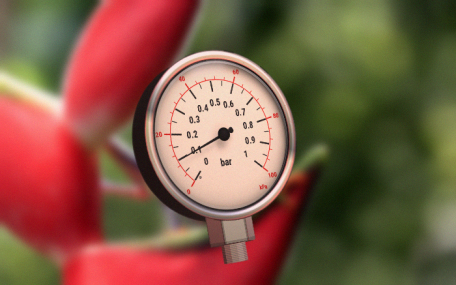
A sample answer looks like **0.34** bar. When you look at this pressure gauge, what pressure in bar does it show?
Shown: **0.1** bar
